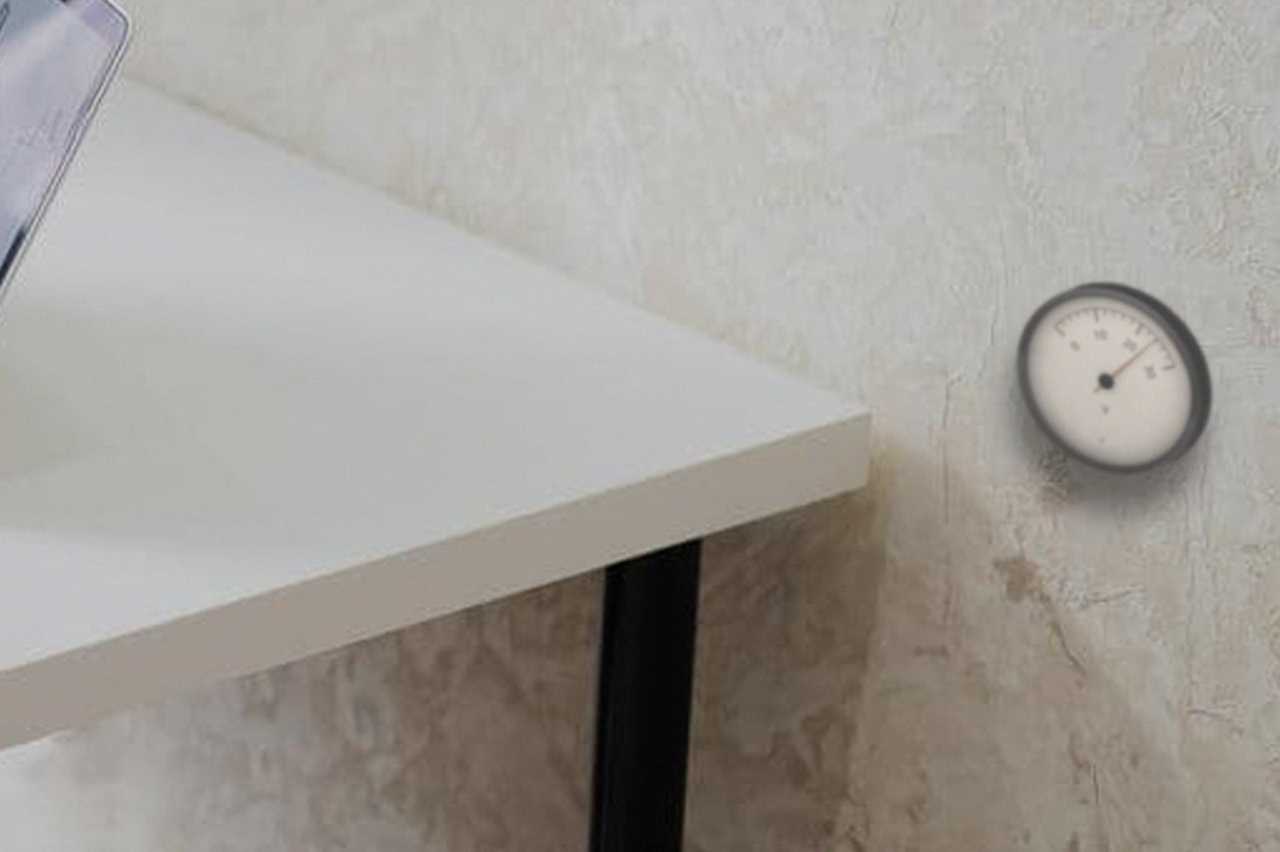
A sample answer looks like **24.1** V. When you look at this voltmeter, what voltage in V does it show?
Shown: **24** V
